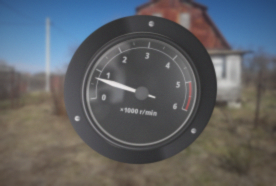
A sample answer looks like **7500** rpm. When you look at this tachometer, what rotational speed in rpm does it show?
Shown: **750** rpm
